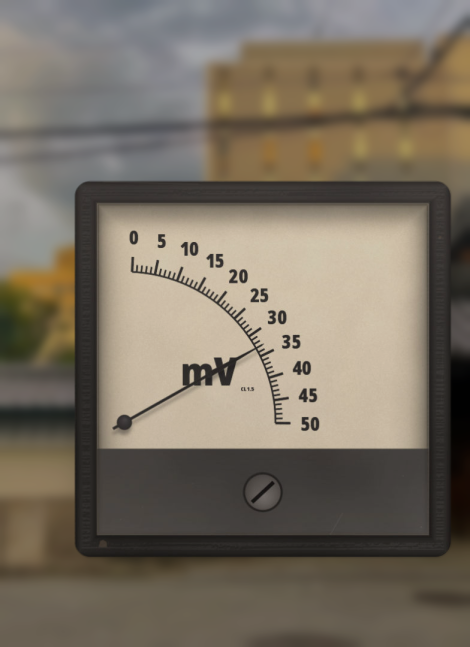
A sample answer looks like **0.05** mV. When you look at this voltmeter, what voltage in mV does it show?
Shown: **33** mV
